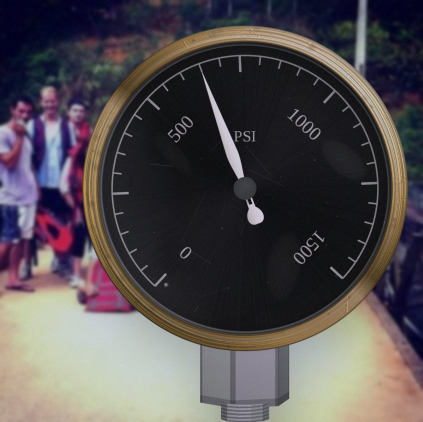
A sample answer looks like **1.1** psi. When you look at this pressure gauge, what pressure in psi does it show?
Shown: **650** psi
